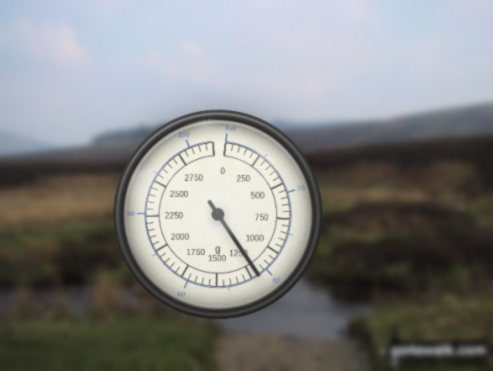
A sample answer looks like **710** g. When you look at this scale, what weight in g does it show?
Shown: **1200** g
